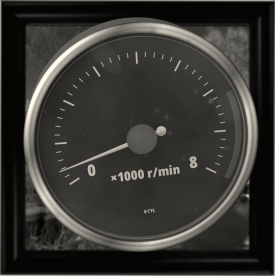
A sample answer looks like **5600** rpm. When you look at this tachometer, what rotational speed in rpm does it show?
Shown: **400** rpm
